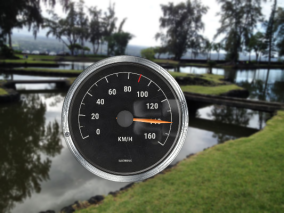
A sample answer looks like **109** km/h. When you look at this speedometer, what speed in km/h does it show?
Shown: **140** km/h
